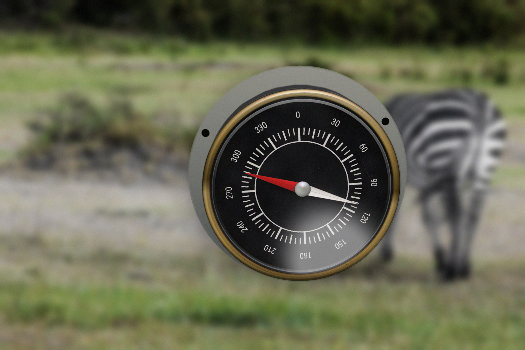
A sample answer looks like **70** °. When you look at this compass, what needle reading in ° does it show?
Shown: **290** °
